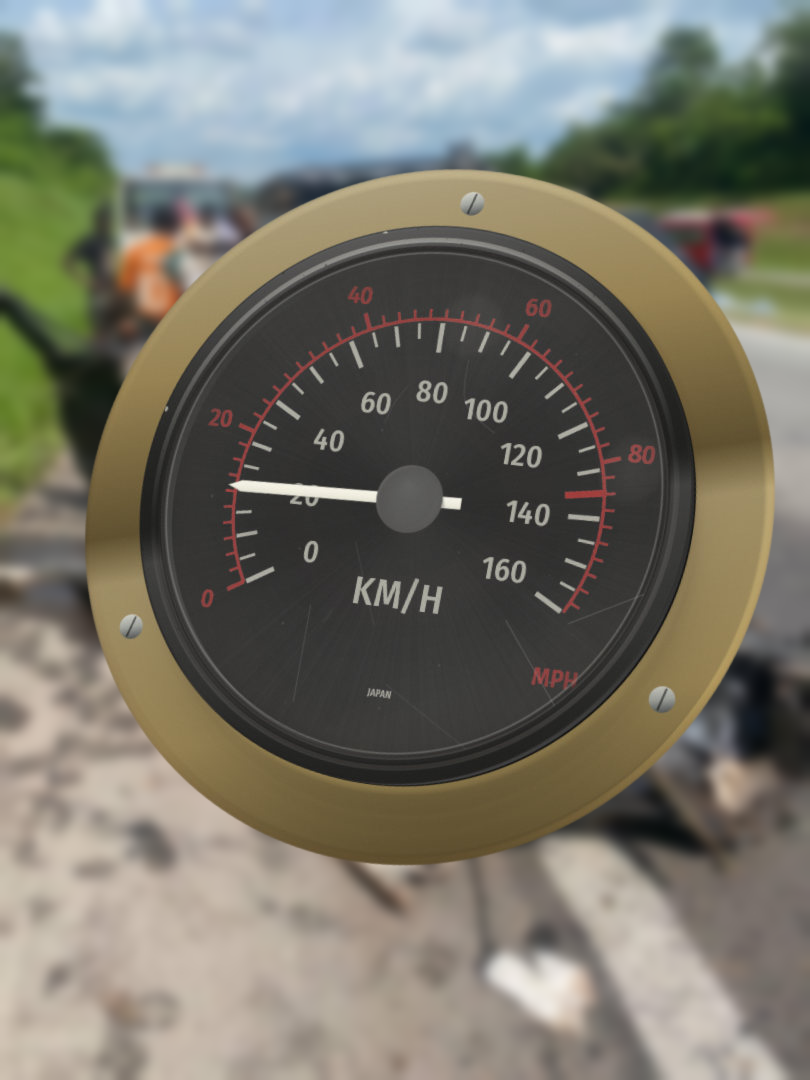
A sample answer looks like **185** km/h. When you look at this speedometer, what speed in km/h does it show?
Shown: **20** km/h
